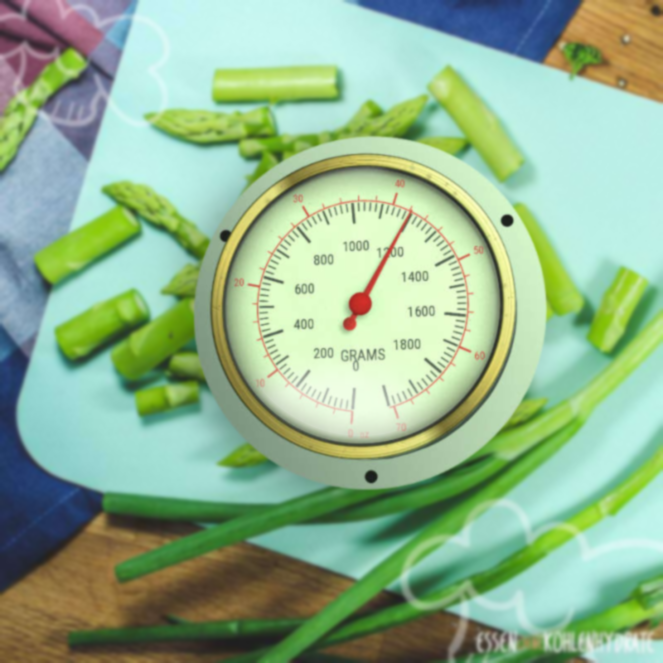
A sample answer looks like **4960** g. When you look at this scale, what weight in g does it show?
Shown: **1200** g
